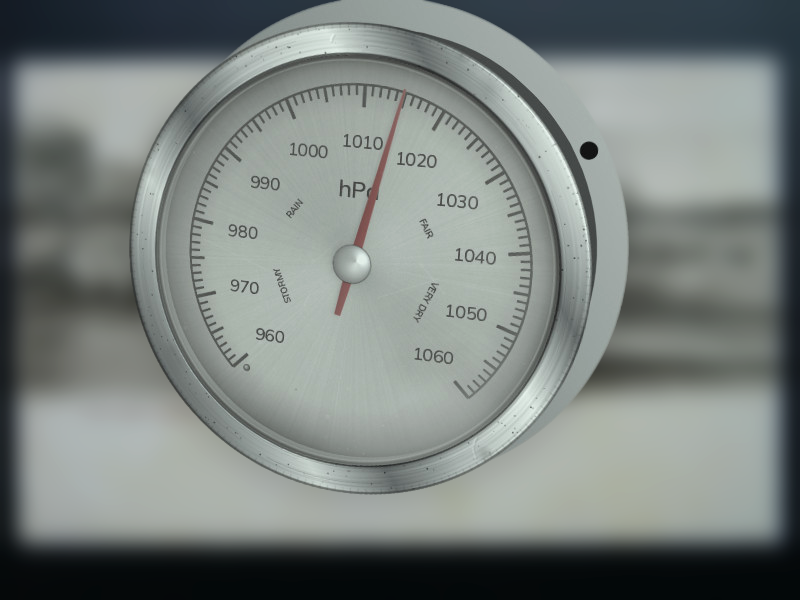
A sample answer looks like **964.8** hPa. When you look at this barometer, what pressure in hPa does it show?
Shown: **1015** hPa
